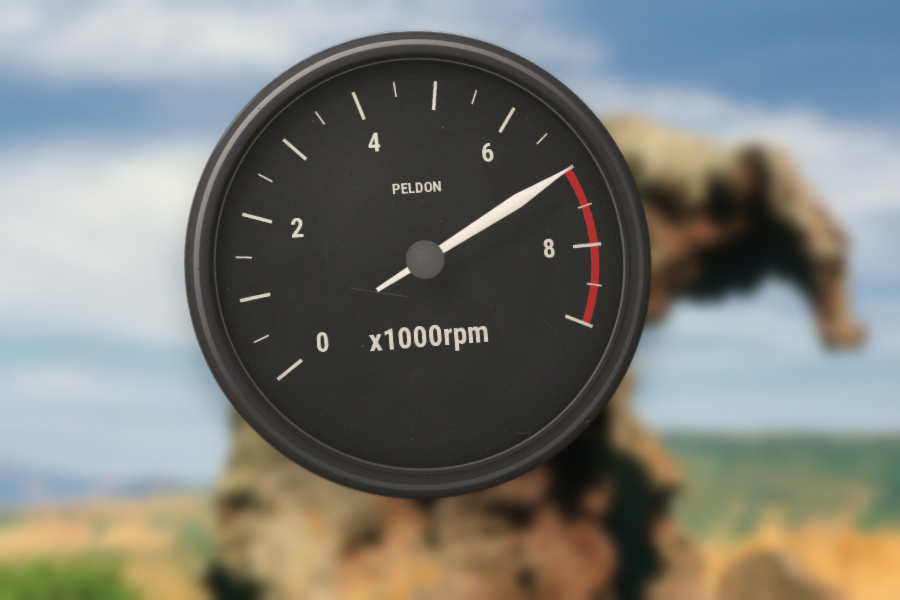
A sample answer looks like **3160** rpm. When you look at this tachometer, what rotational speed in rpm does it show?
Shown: **7000** rpm
